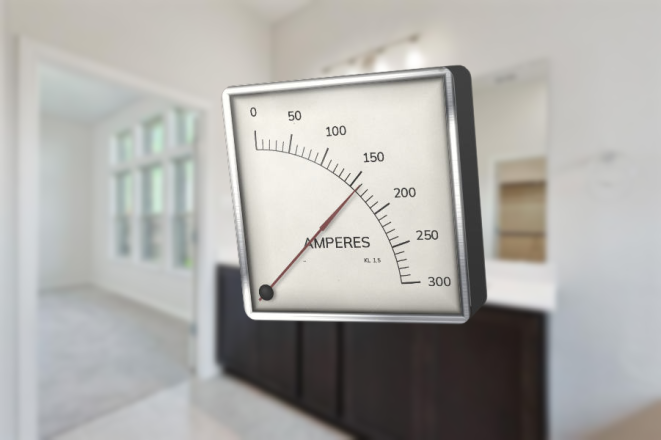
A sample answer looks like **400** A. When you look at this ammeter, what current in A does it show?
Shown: **160** A
